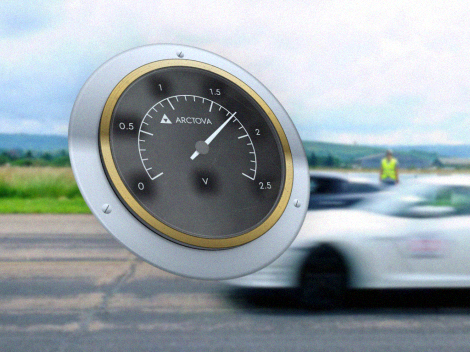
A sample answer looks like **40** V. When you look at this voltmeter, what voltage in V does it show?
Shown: **1.75** V
